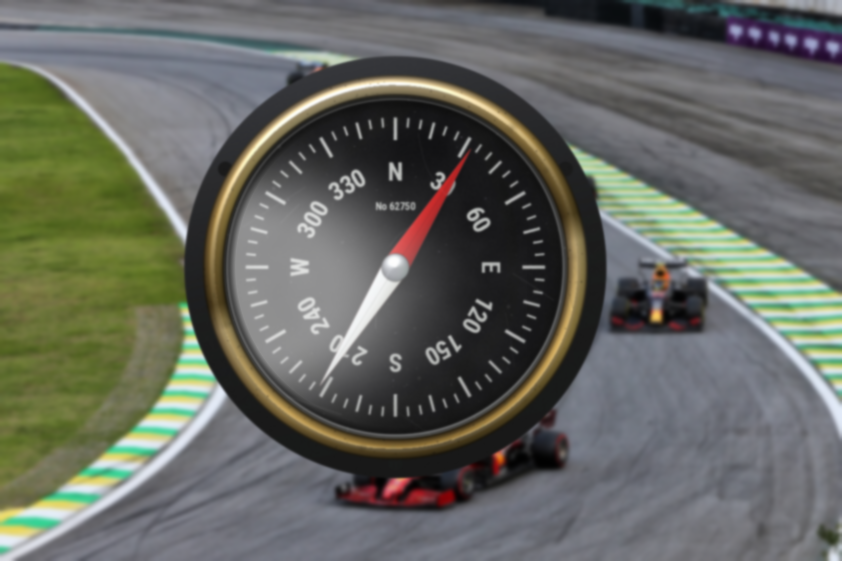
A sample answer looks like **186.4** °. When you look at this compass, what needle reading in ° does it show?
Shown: **32.5** °
